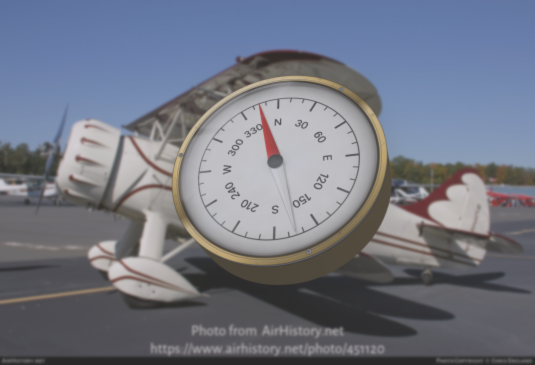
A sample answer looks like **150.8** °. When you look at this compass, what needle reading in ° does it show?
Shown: **345** °
